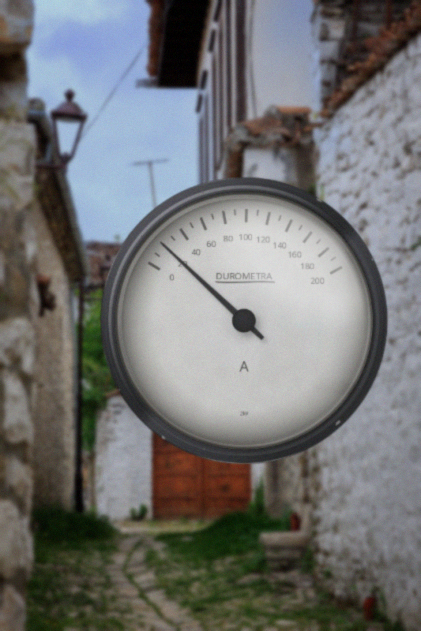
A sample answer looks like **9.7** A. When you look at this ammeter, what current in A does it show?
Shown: **20** A
